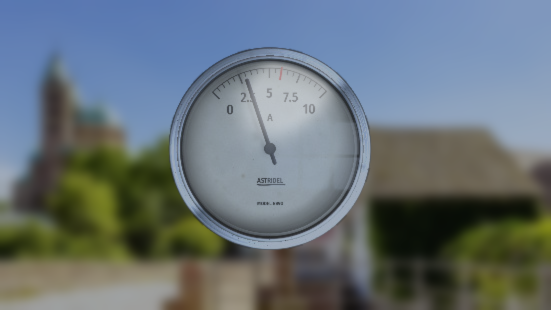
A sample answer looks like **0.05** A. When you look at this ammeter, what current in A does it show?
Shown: **3** A
